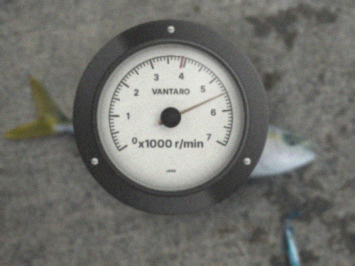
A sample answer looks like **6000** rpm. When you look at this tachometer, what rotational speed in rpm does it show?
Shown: **5500** rpm
